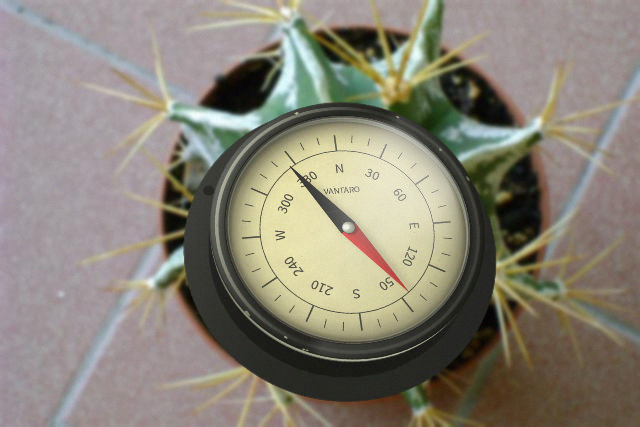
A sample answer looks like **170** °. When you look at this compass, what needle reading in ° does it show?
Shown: **145** °
